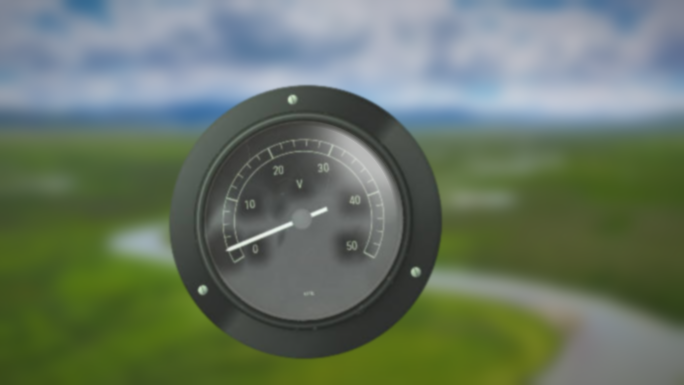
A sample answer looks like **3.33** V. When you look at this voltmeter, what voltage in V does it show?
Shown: **2** V
